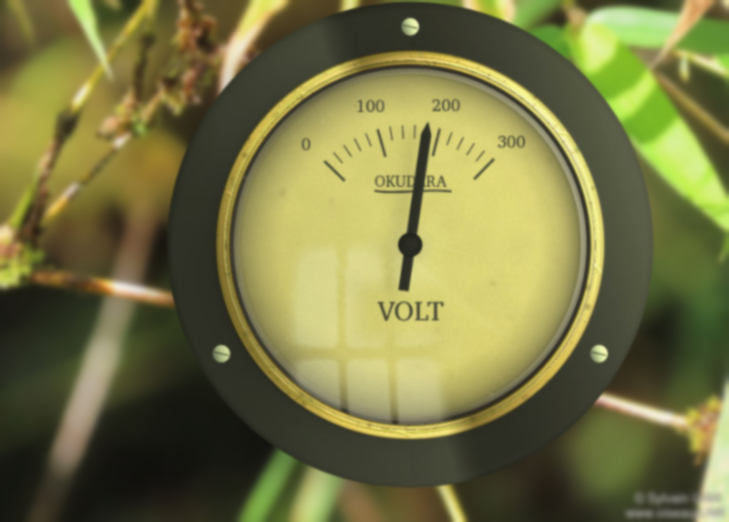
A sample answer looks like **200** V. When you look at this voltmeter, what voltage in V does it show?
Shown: **180** V
